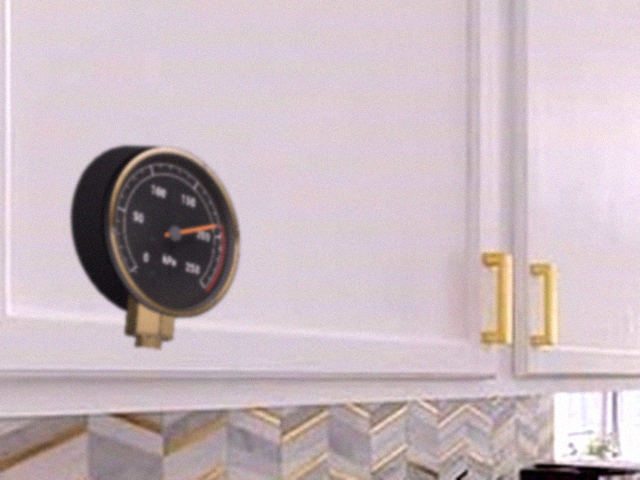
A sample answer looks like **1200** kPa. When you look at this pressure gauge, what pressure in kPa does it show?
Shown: **190** kPa
